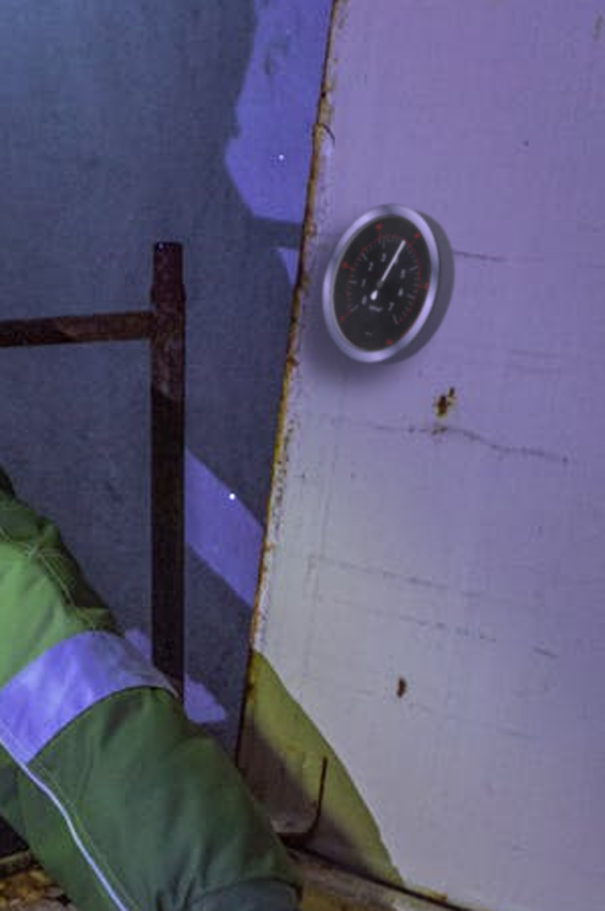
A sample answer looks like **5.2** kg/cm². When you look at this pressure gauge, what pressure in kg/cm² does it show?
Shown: **4** kg/cm²
